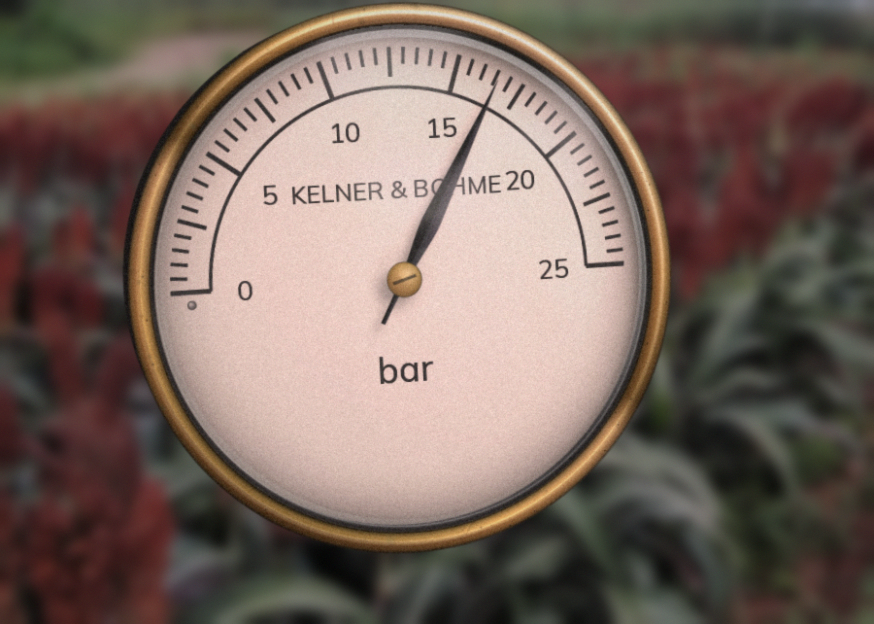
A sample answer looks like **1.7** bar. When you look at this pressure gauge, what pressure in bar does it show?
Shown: **16.5** bar
